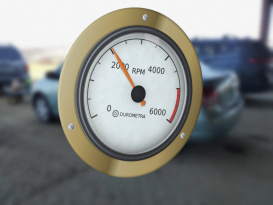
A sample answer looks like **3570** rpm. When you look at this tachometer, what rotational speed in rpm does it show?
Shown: **2000** rpm
